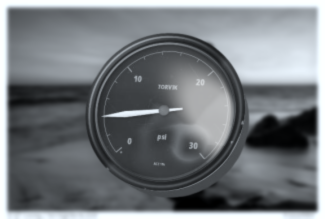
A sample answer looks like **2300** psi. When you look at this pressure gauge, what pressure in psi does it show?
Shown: **4** psi
